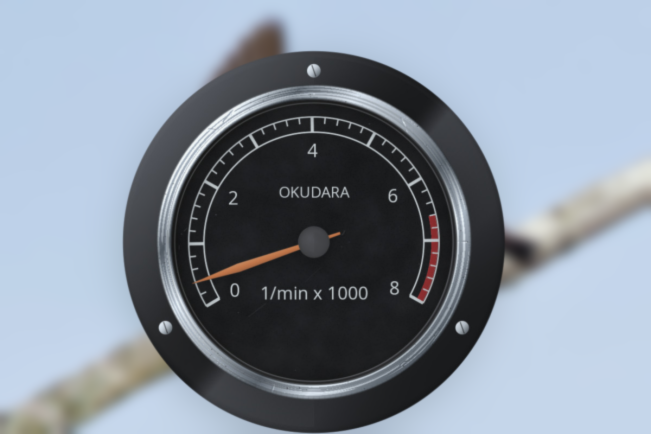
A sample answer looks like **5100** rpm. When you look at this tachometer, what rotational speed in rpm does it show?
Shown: **400** rpm
